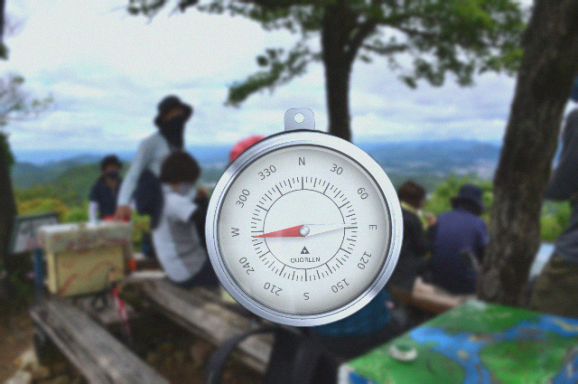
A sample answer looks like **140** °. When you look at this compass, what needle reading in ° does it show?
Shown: **265** °
